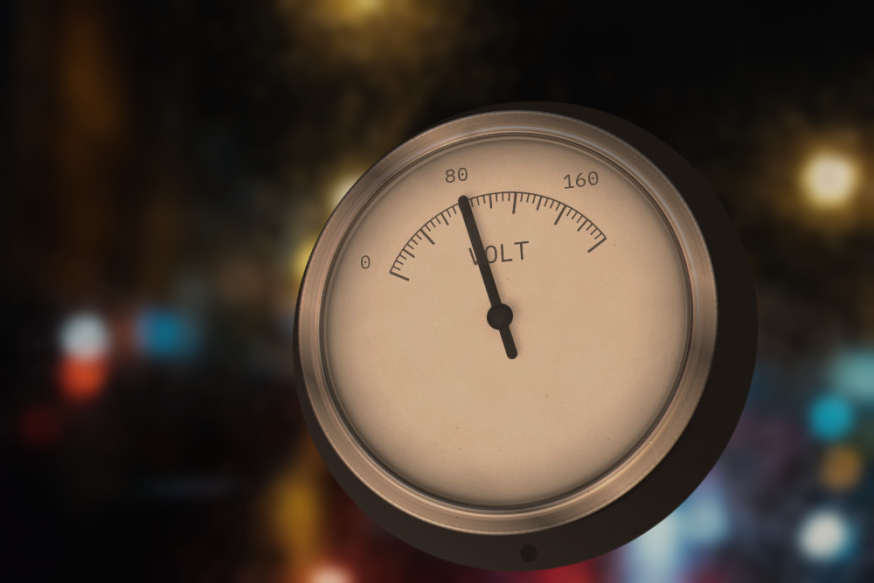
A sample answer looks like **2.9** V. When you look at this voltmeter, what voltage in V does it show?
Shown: **80** V
